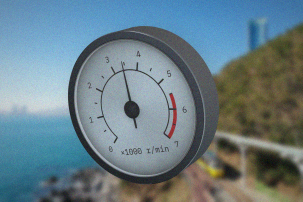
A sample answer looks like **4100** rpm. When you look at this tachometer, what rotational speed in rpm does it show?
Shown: **3500** rpm
